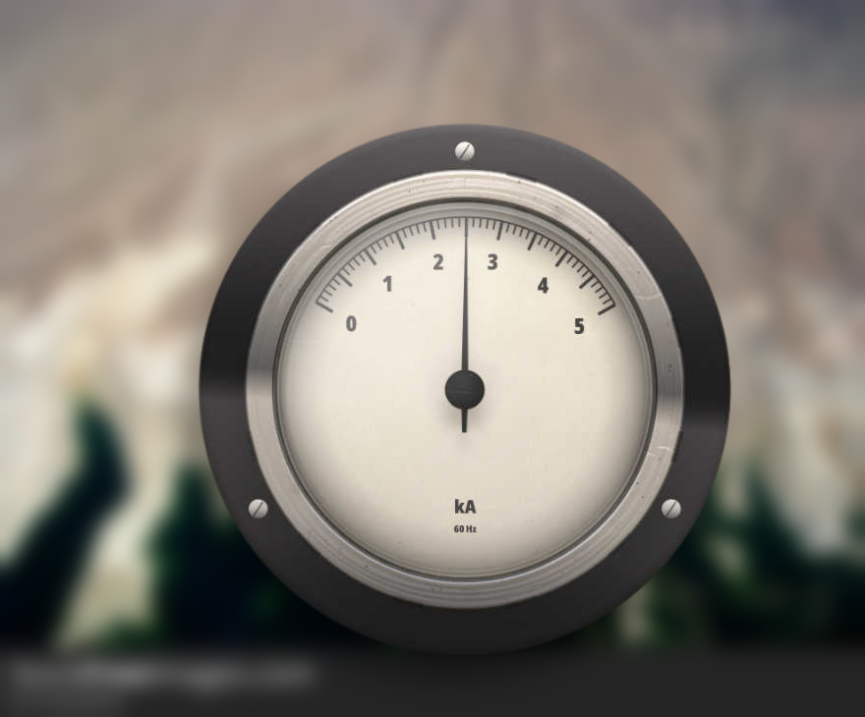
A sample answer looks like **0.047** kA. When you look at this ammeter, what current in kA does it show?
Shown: **2.5** kA
